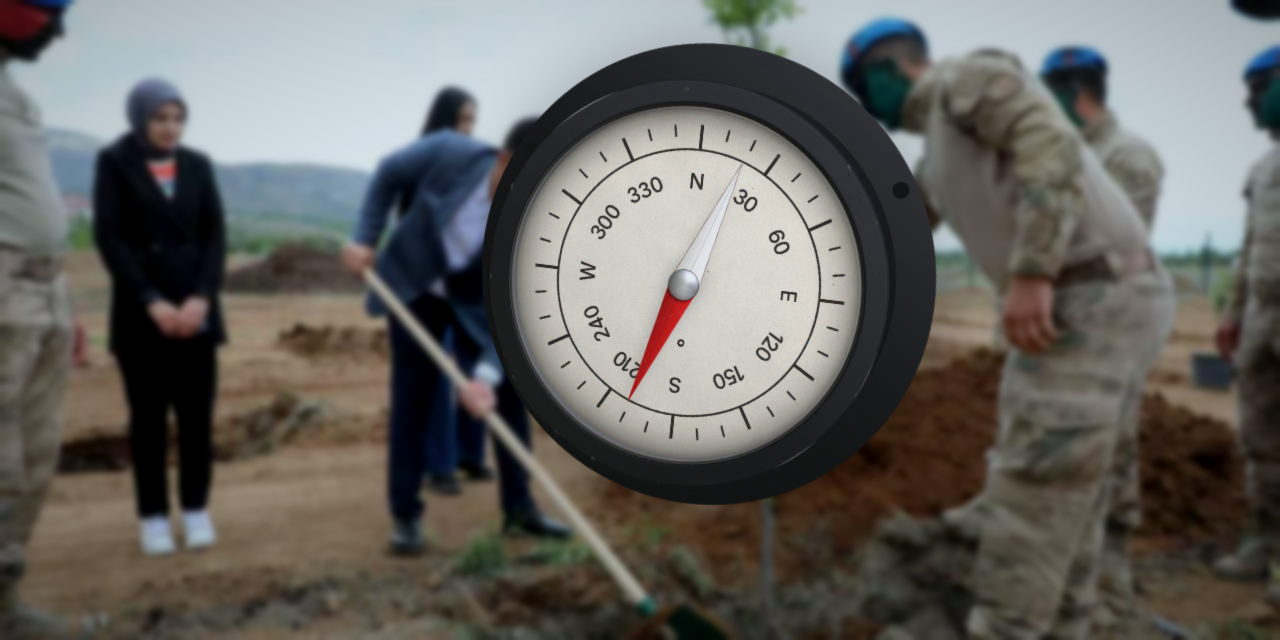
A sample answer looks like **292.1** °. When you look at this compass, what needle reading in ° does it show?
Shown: **200** °
